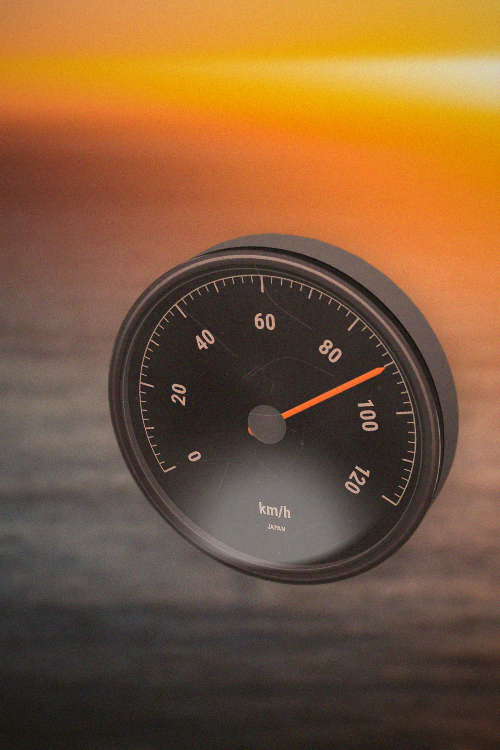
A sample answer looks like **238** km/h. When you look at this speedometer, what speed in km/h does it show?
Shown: **90** km/h
